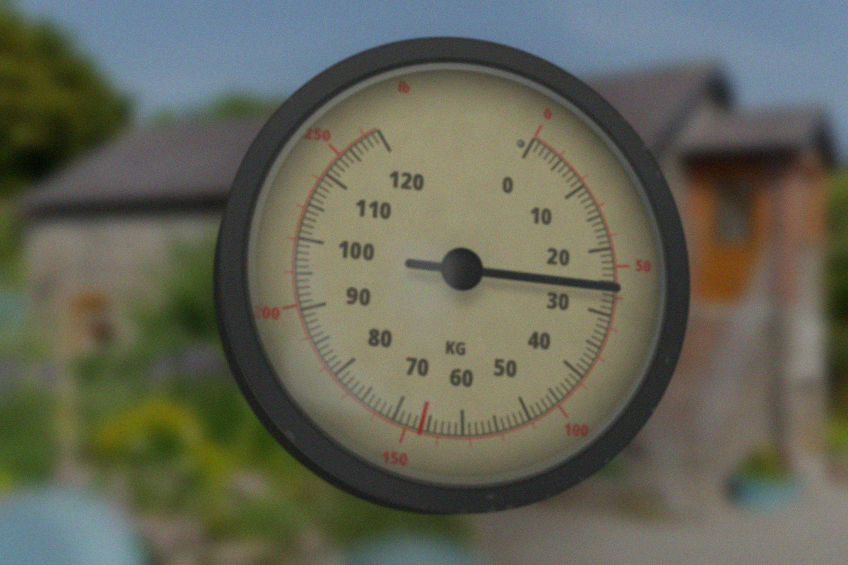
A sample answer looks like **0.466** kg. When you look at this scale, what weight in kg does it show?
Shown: **26** kg
